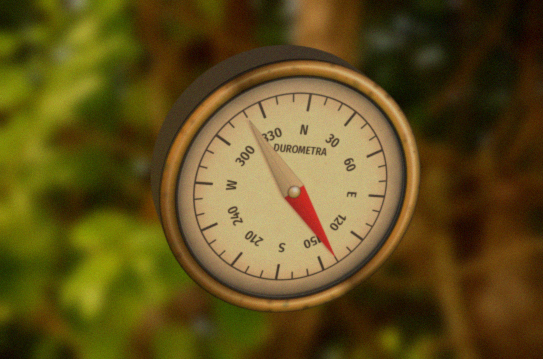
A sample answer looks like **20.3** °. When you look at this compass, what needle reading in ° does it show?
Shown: **140** °
